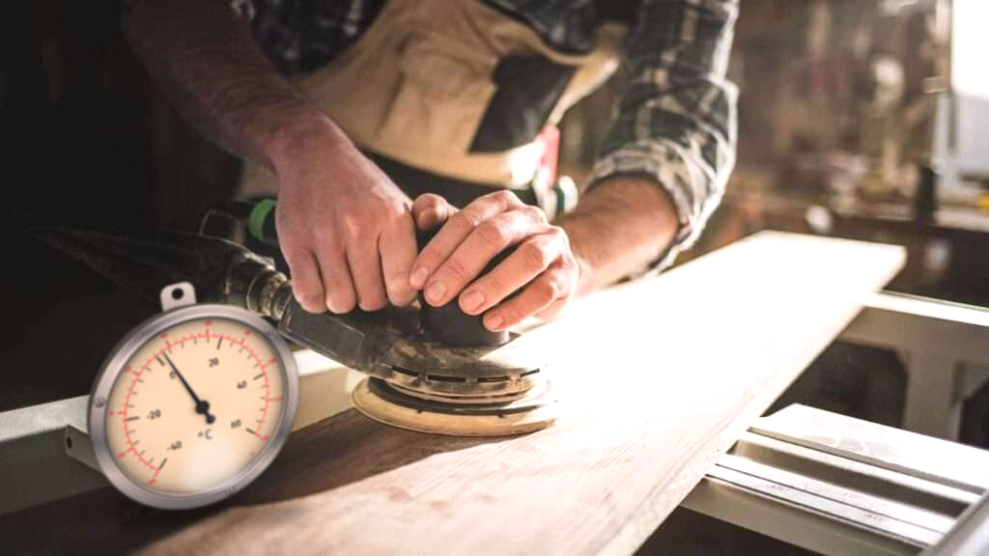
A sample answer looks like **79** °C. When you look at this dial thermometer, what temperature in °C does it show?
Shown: **2** °C
